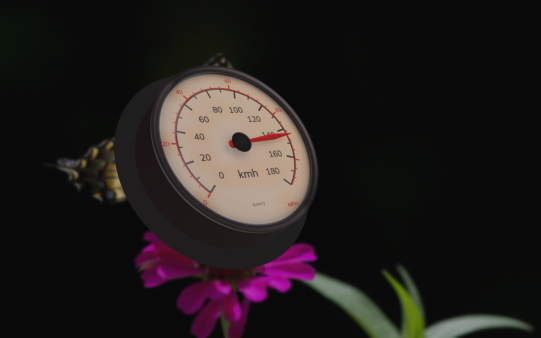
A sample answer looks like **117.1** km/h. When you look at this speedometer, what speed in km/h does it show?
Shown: **145** km/h
